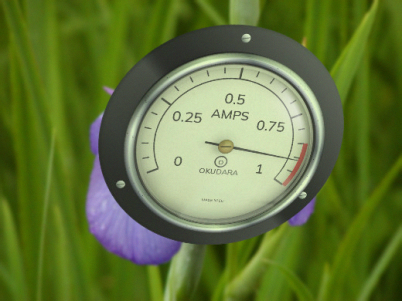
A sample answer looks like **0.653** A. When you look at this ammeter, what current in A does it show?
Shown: **0.9** A
